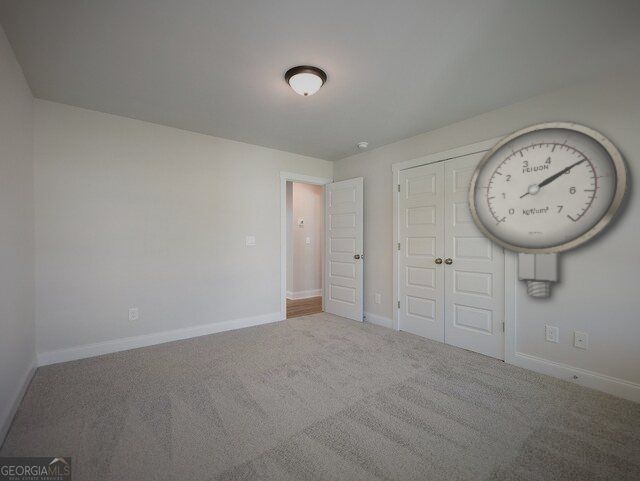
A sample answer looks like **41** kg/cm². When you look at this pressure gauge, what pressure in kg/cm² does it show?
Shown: **5** kg/cm²
